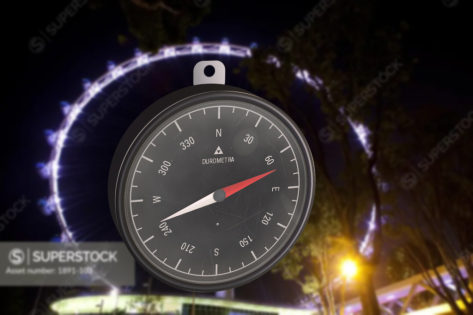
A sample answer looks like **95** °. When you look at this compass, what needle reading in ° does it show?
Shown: **70** °
